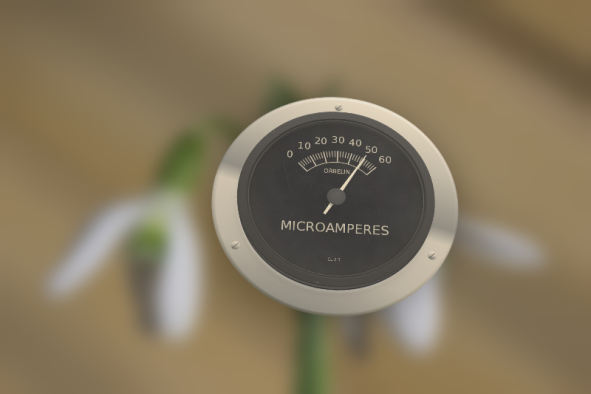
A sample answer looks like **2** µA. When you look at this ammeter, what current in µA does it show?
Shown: **50** µA
